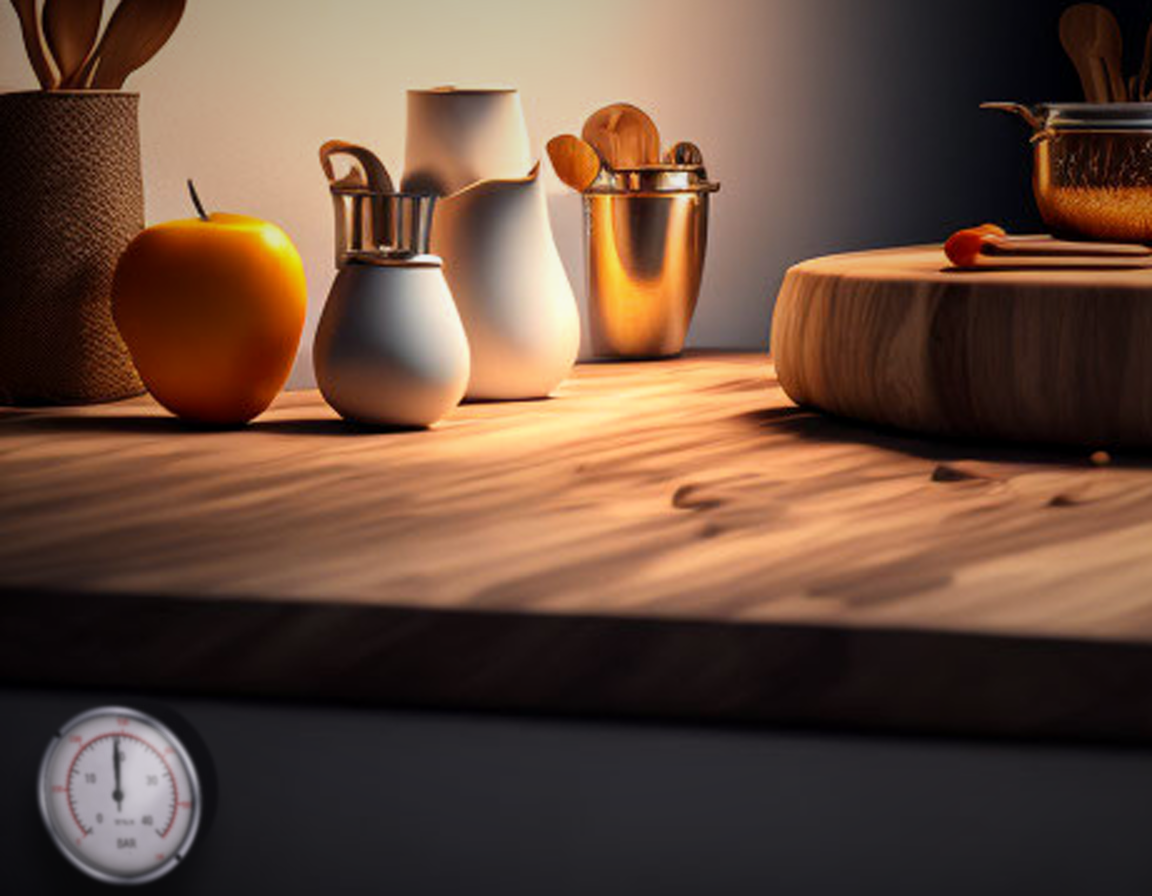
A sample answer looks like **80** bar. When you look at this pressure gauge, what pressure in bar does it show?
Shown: **20** bar
